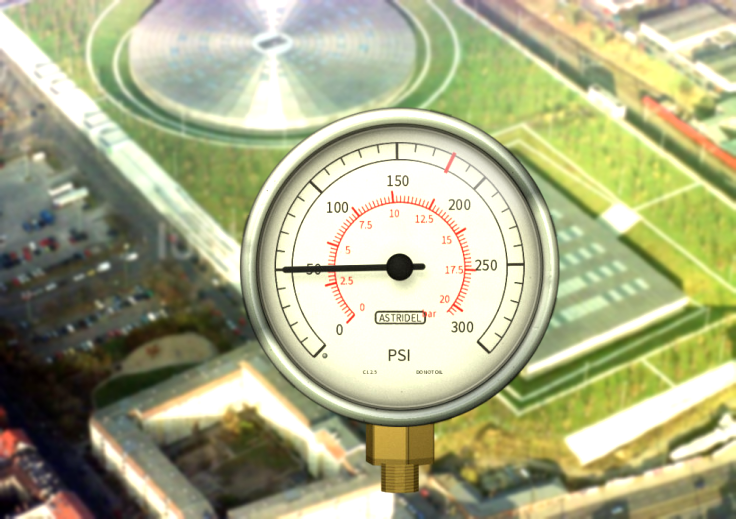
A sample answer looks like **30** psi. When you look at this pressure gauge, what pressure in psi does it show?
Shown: **50** psi
